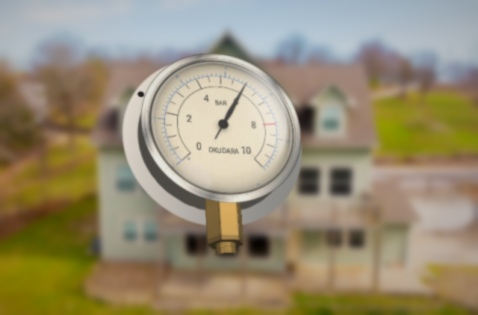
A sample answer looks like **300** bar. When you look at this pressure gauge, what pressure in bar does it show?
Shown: **6** bar
